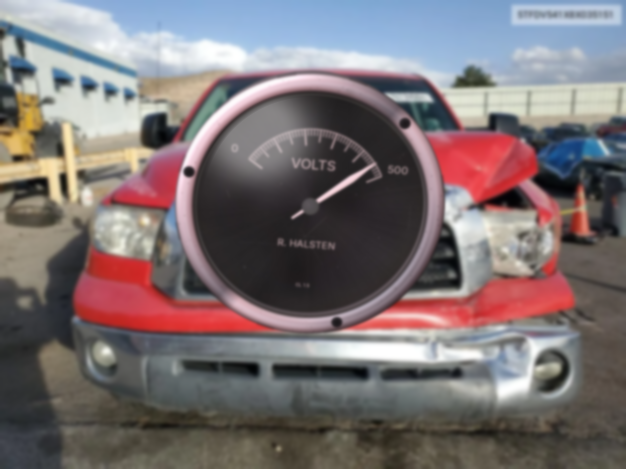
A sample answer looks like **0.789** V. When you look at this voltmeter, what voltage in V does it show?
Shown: **450** V
